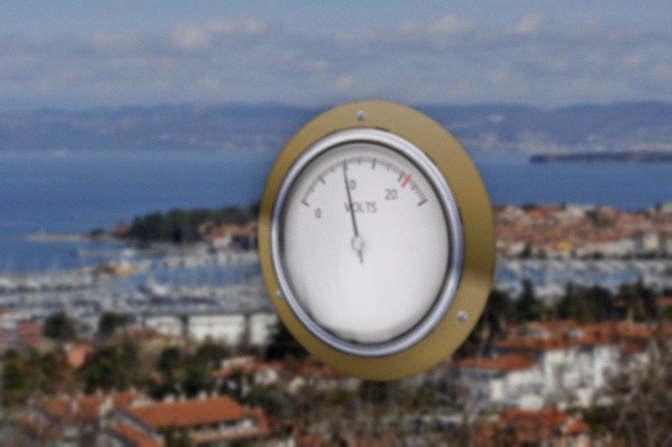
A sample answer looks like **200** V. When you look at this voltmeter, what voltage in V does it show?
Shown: **10** V
